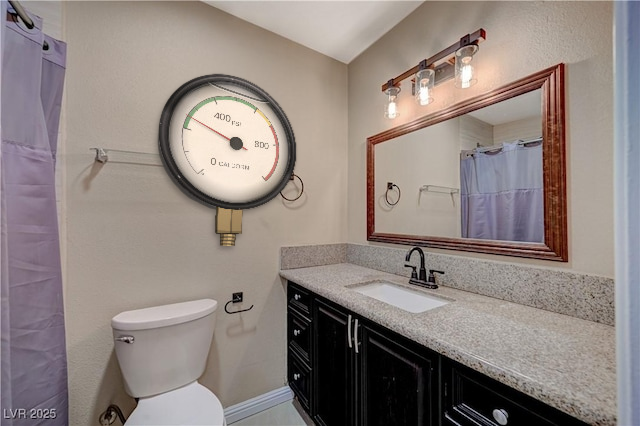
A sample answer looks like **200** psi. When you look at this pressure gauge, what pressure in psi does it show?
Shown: **250** psi
